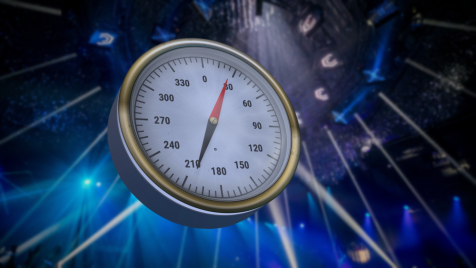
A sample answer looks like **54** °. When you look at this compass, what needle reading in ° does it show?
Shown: **25** °
